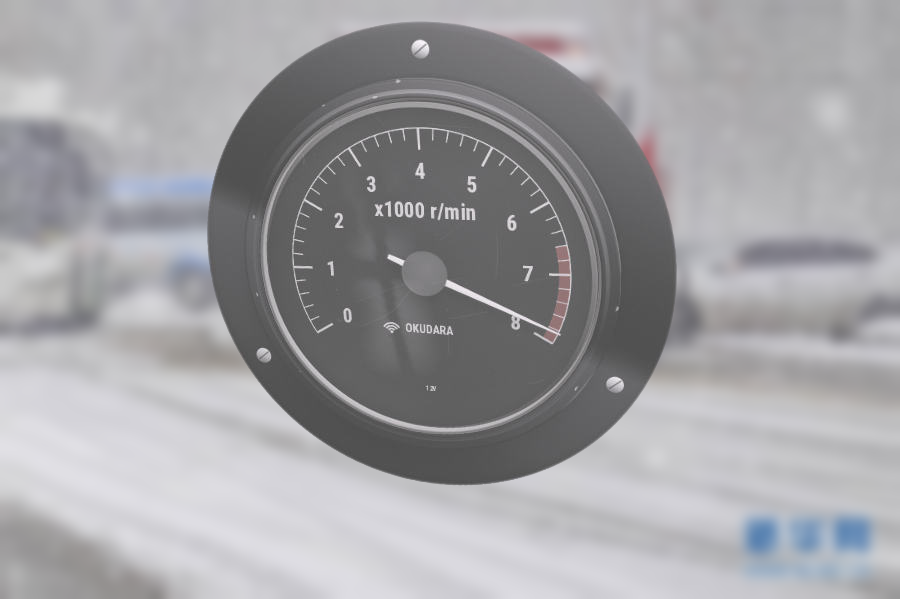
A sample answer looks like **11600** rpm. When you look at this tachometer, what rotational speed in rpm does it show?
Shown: **7800** rpm
